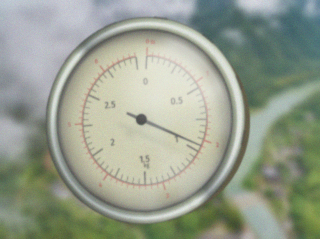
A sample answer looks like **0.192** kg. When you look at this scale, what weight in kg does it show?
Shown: **0.95** kg
